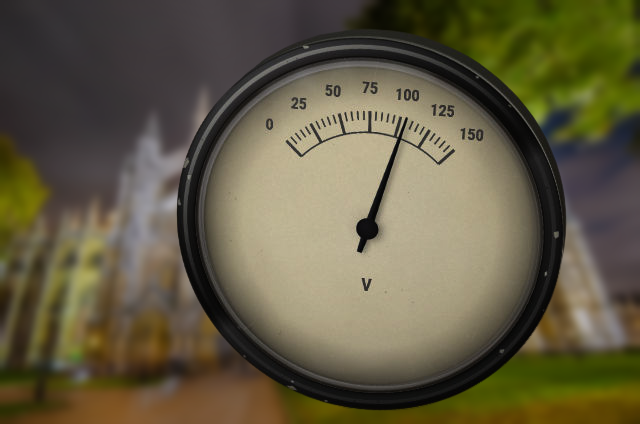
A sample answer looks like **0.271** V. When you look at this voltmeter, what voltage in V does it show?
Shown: **105** V
